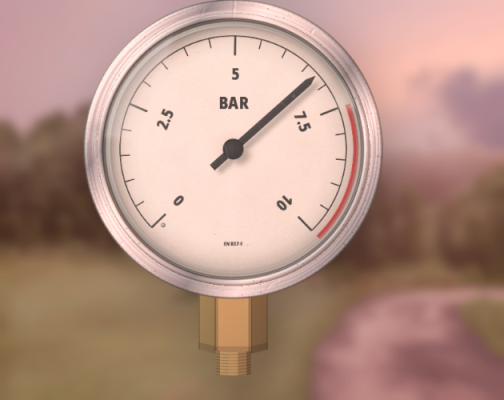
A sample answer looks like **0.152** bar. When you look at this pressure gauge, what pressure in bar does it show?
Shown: **6.75** bar
